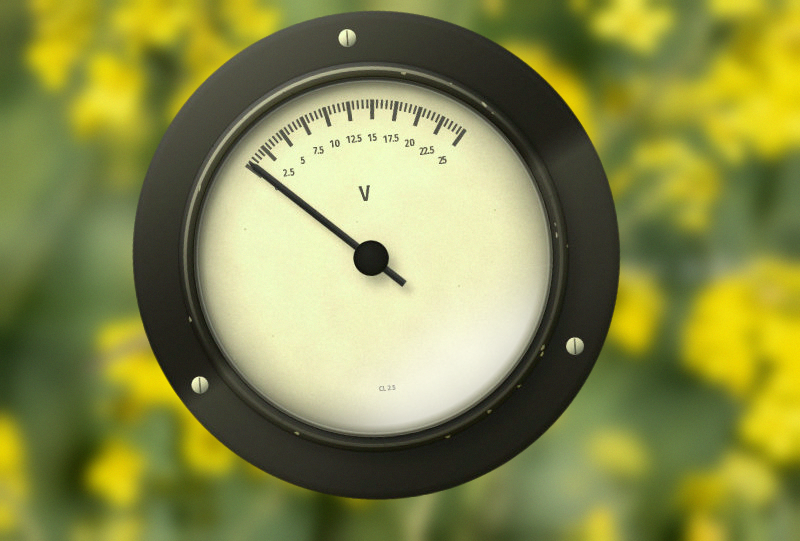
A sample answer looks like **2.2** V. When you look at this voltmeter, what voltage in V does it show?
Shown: **0.5** V
